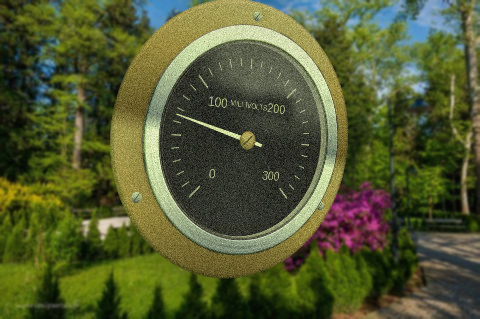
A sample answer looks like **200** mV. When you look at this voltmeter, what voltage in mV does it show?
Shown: **65** mV
